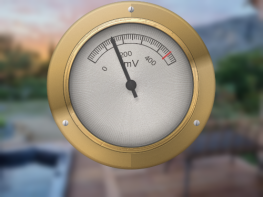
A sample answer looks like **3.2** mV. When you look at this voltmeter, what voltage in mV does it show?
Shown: **150** mV
